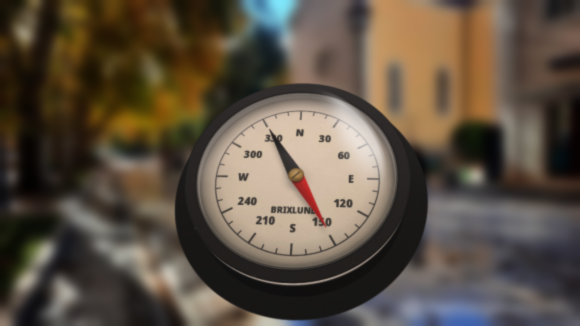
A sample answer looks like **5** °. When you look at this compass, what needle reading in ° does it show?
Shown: **150** °
